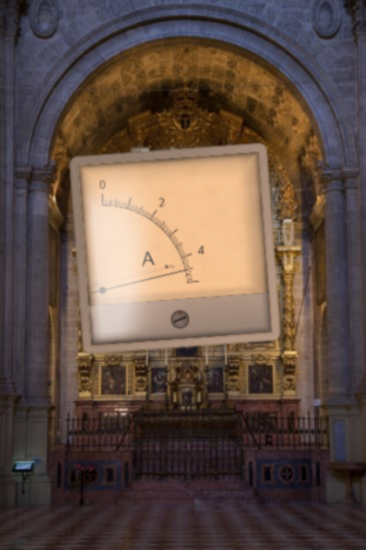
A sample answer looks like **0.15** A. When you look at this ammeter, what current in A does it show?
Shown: **4.5** A
